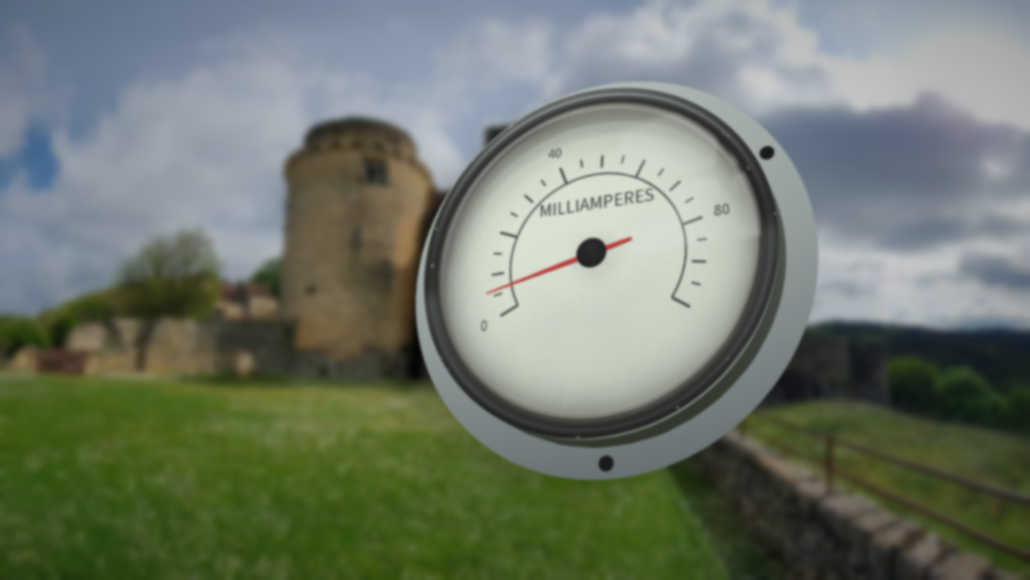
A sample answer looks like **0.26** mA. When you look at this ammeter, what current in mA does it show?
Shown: **5** mA
